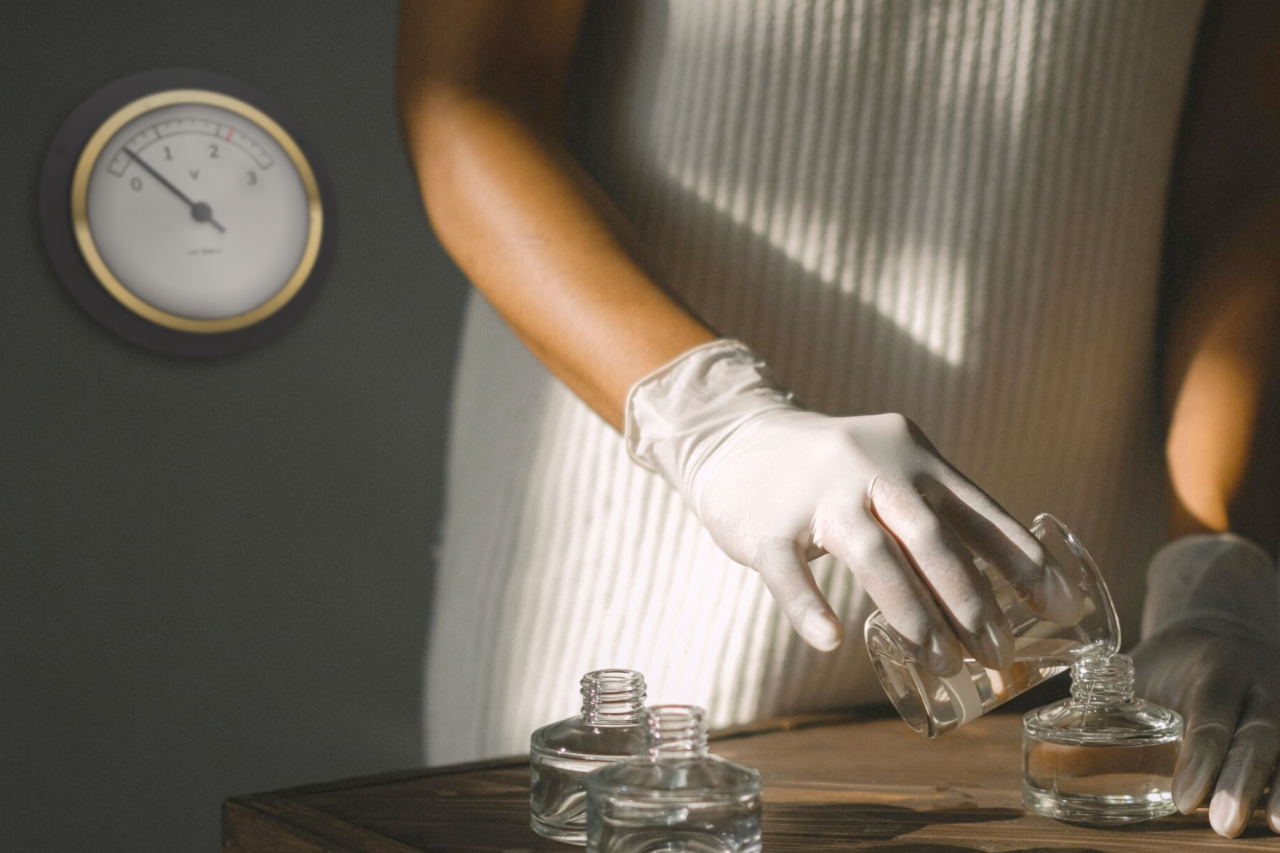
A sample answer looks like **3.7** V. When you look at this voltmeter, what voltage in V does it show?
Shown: **0.4** V
